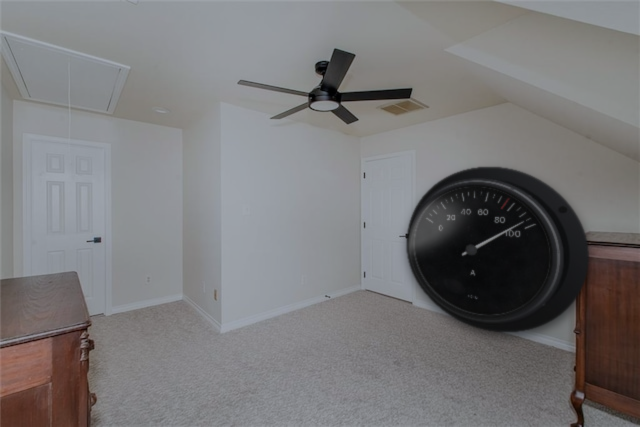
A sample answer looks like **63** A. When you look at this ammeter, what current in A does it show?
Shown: **95** A
